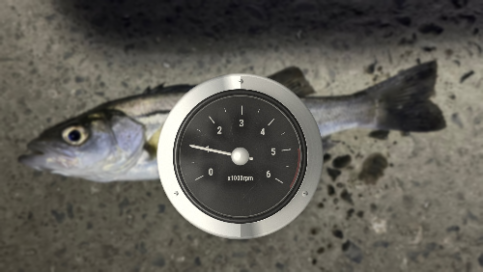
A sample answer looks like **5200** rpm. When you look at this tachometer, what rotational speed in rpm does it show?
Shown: **1000** rpm
